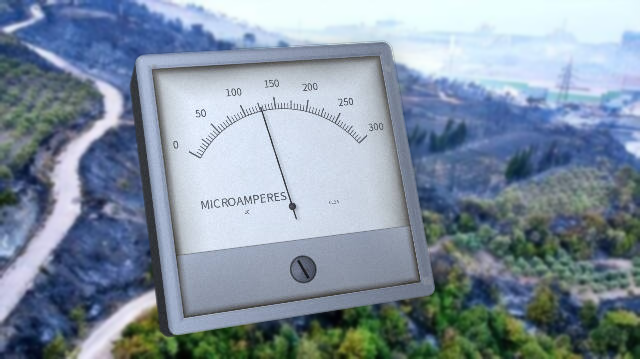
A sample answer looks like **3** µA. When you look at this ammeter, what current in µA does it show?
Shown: **125** µA
